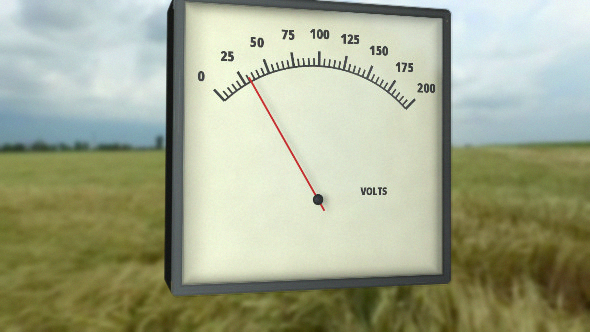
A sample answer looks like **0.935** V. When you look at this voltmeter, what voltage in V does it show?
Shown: **30** V
